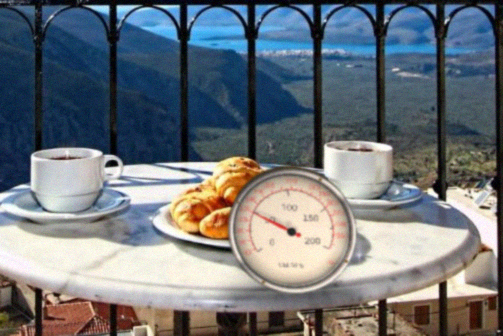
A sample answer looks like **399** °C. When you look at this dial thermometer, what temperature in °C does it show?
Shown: **50** °C
